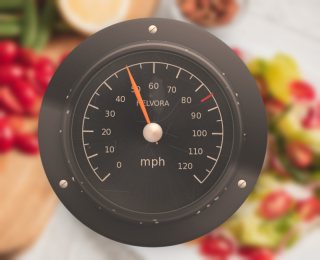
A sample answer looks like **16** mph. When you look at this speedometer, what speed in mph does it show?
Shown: **50** mph
